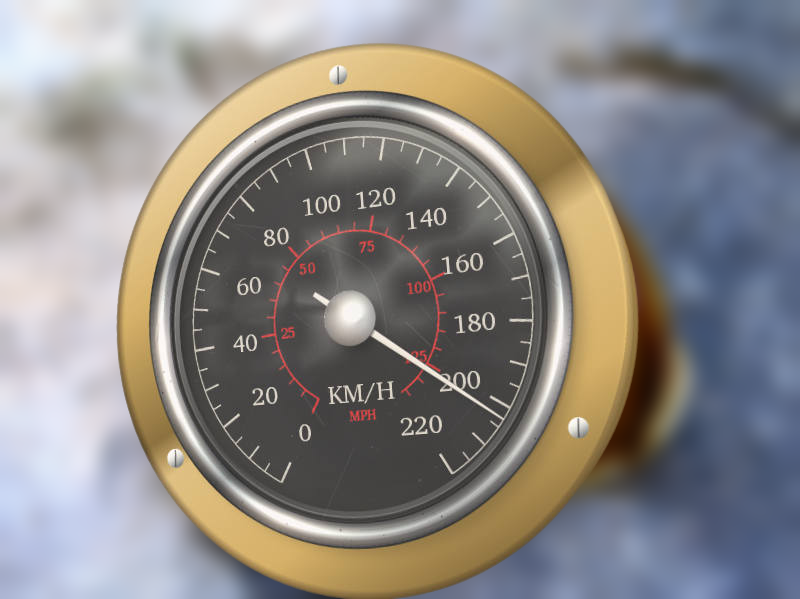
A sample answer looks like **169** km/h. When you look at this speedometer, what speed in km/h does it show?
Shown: **202.5** km/h
